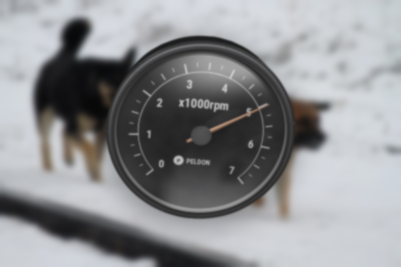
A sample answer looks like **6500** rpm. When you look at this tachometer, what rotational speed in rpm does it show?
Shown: **5000** rpm
